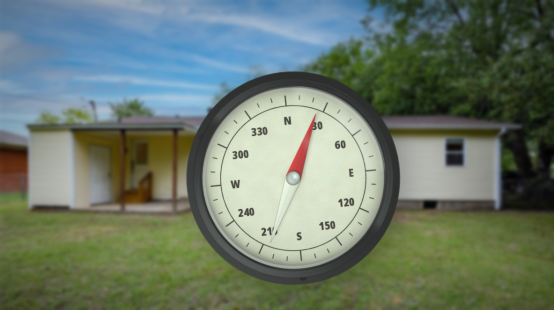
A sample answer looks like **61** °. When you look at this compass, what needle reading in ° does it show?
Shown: **25** °
